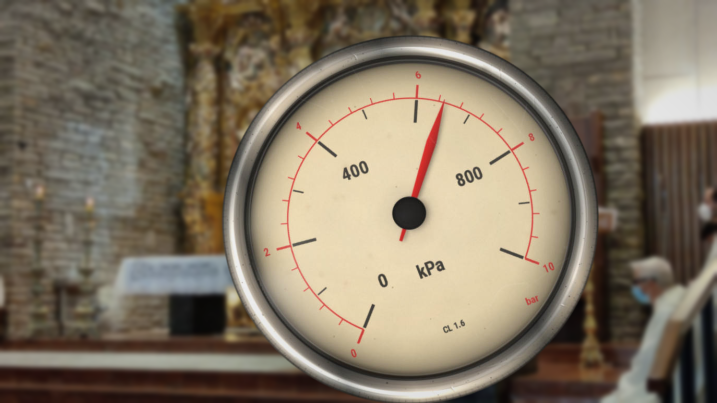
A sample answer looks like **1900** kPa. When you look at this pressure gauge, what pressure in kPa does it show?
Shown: **650** kPa
